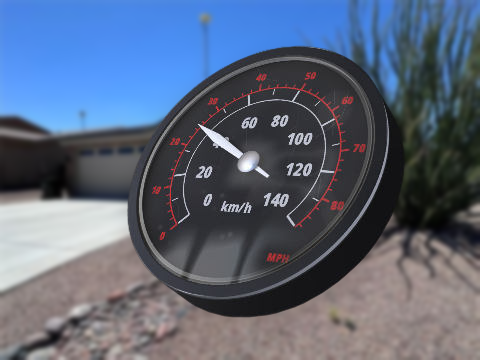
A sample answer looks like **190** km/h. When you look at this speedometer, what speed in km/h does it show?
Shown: **40** km/h
